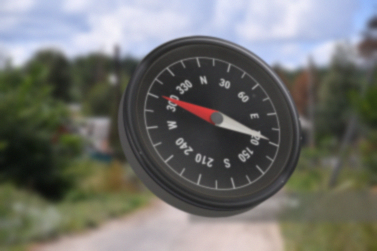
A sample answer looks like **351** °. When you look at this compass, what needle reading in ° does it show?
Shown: **300** °
